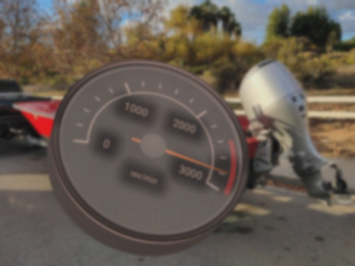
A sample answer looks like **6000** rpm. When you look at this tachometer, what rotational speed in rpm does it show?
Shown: **2800** rpm
